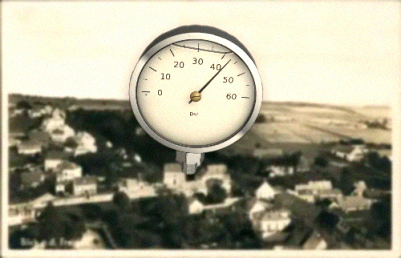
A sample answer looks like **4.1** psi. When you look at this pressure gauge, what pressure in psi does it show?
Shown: **42.5** psi
